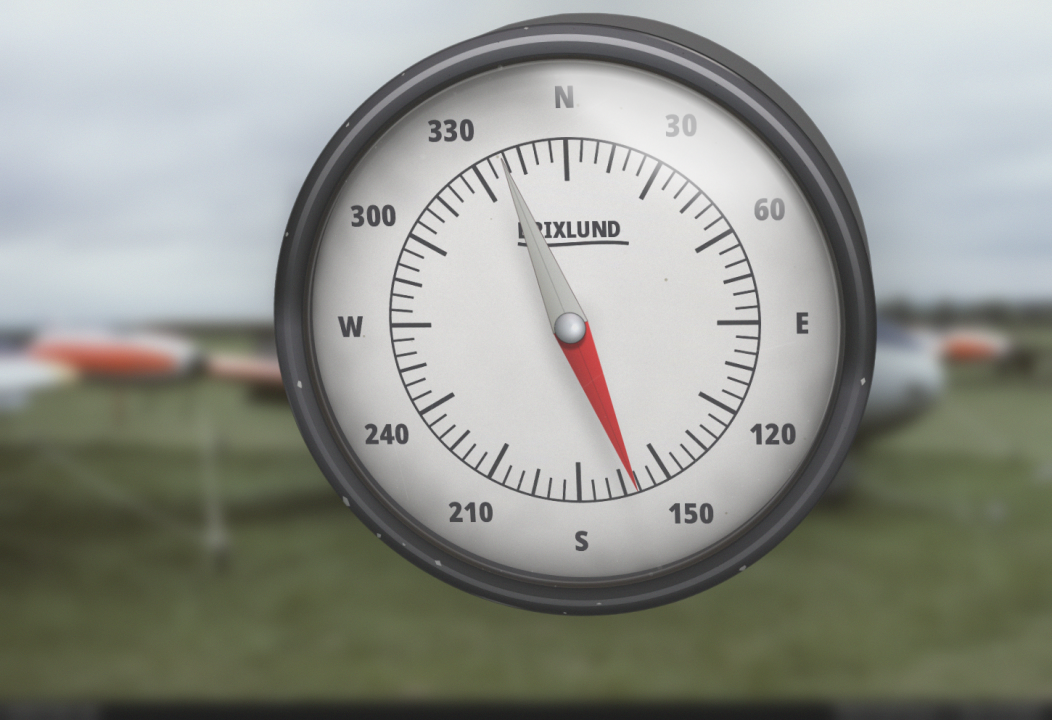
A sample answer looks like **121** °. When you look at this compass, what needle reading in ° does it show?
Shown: **160** °
